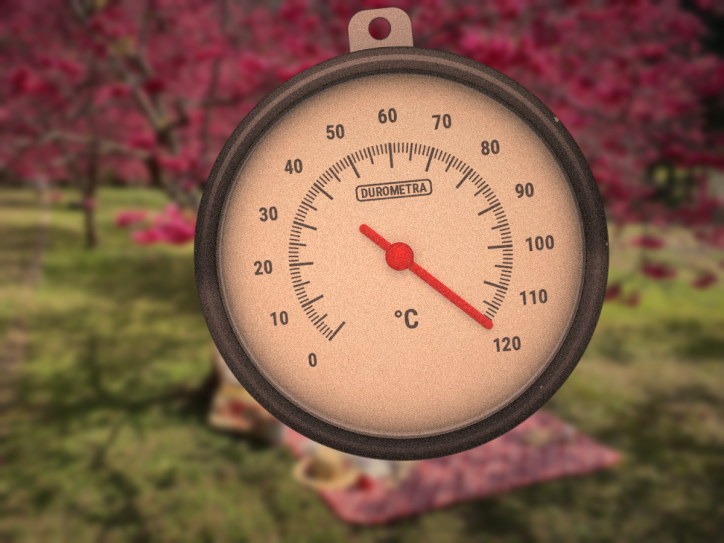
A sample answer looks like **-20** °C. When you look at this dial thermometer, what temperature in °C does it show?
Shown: **119** °C
